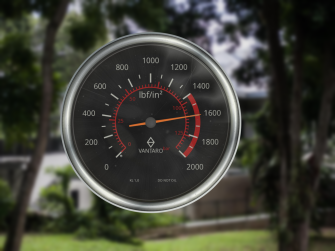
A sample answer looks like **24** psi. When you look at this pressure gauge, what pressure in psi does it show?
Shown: **1600** psi
